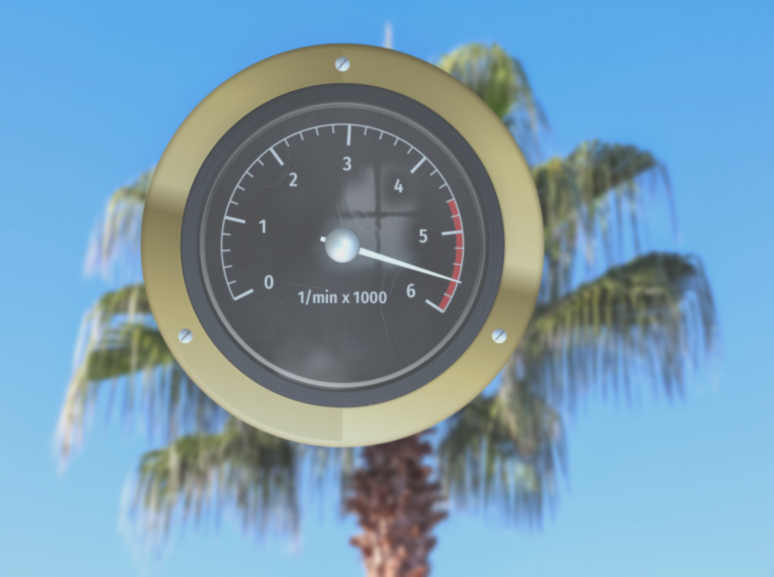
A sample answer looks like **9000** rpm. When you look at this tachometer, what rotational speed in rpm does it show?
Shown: **5600** rpm
